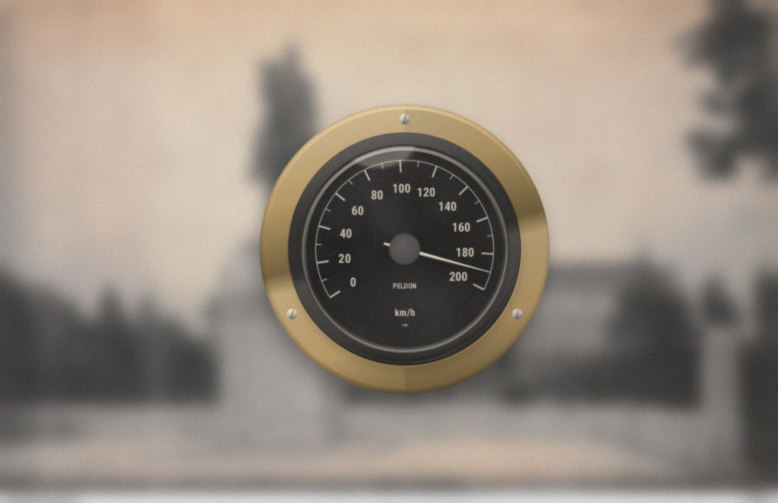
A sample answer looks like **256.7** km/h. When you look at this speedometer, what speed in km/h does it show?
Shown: **190** km/h
